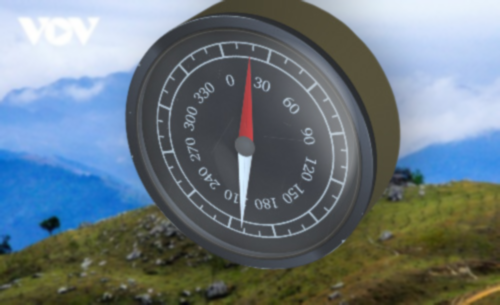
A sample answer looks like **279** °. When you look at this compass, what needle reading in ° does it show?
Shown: **20** °
